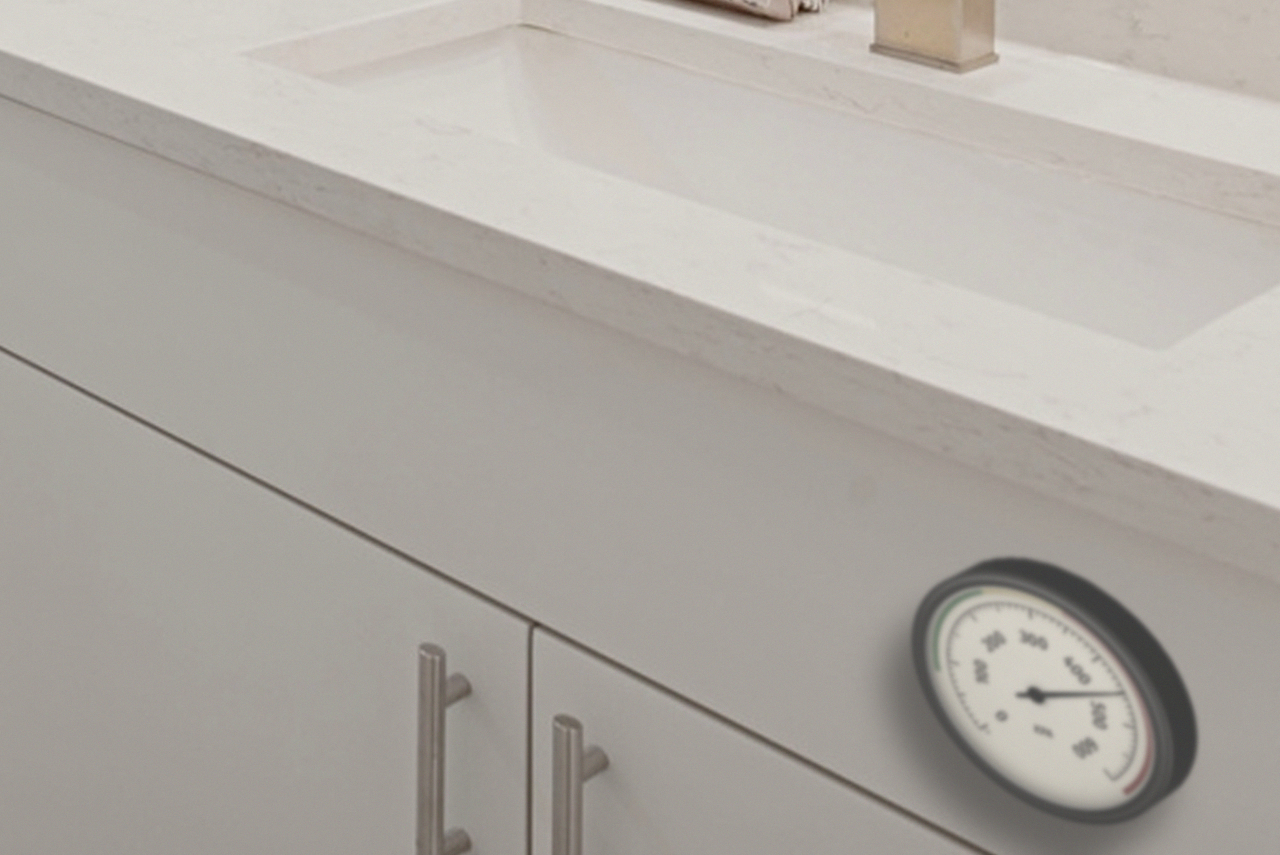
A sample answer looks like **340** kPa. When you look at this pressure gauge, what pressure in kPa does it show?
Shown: **450** kPa
